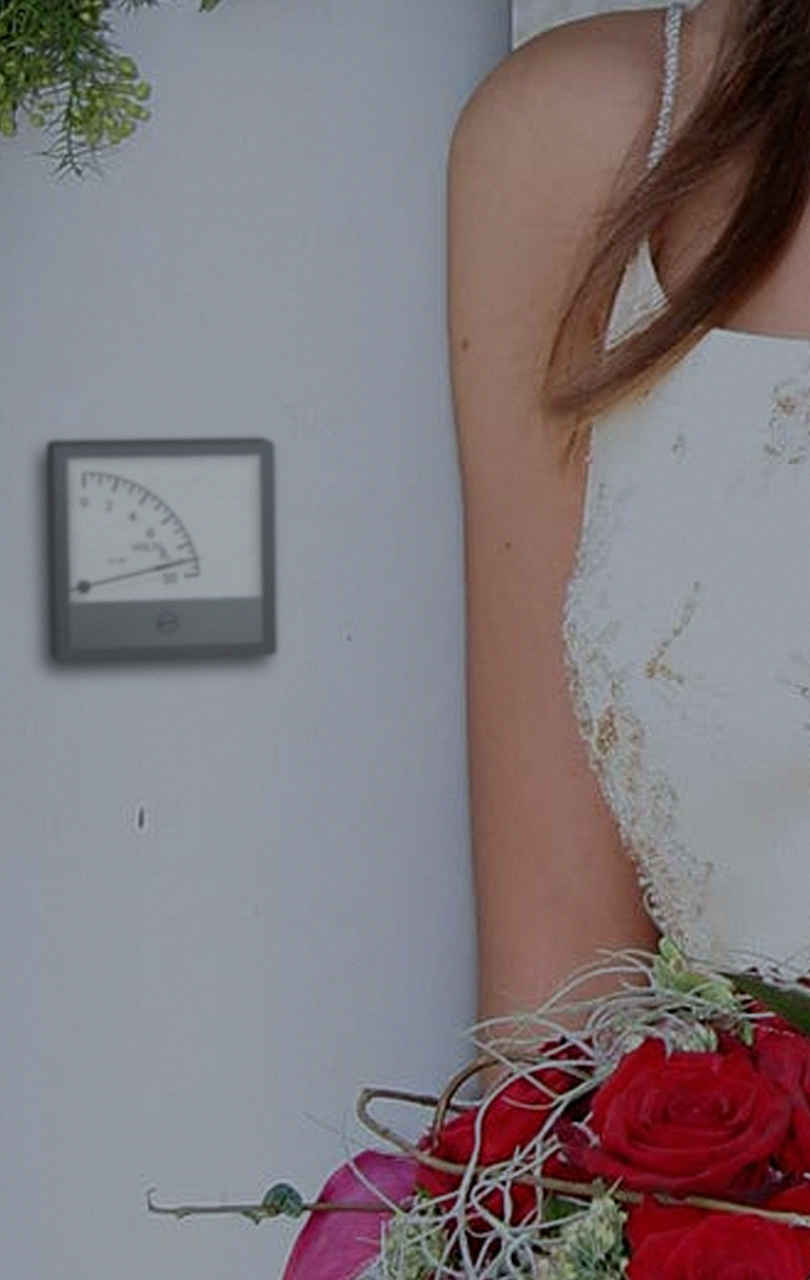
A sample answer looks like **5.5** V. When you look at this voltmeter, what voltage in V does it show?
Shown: **9** V
